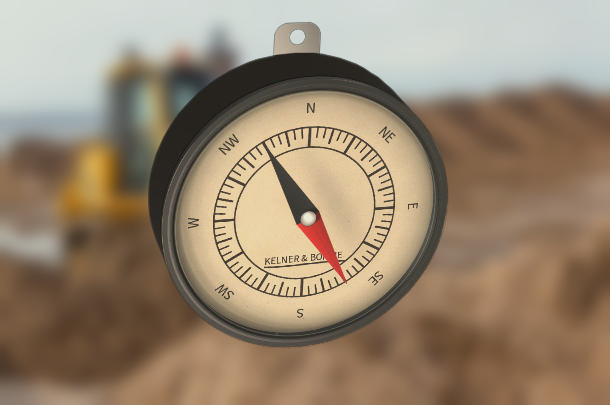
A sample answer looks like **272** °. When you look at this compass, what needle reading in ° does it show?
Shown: **150** °
